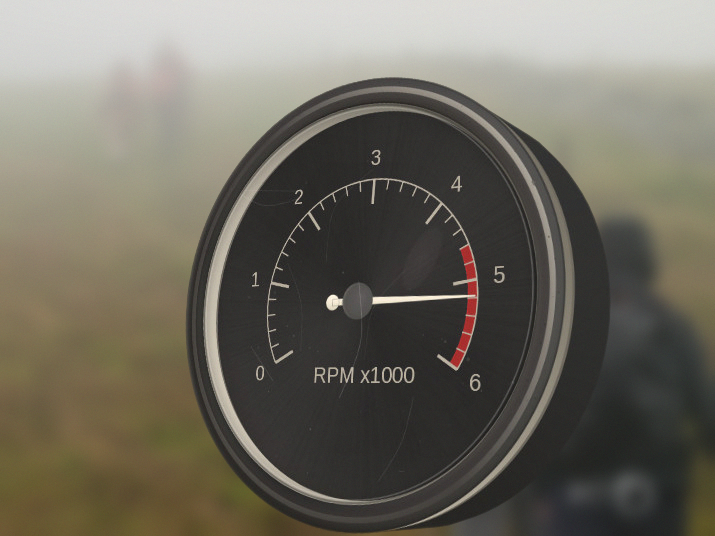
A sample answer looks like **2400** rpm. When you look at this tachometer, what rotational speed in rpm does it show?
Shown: **5200** rpm
